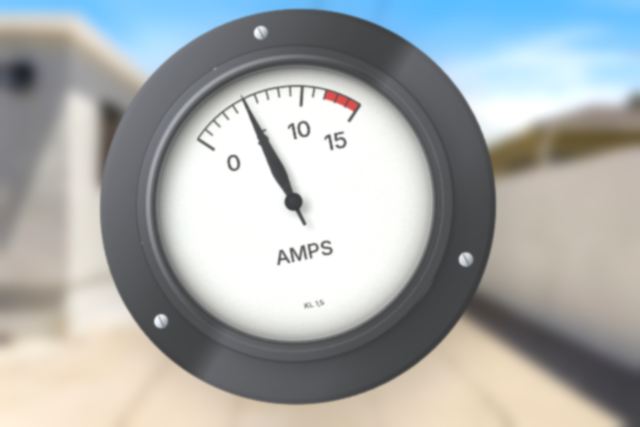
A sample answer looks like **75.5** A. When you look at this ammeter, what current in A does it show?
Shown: **5** A
